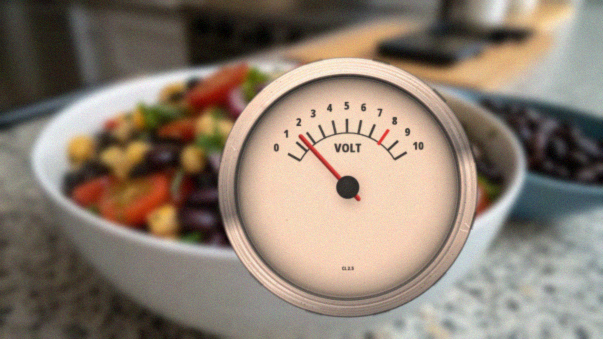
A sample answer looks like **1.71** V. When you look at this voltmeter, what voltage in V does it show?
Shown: **1.5** V
